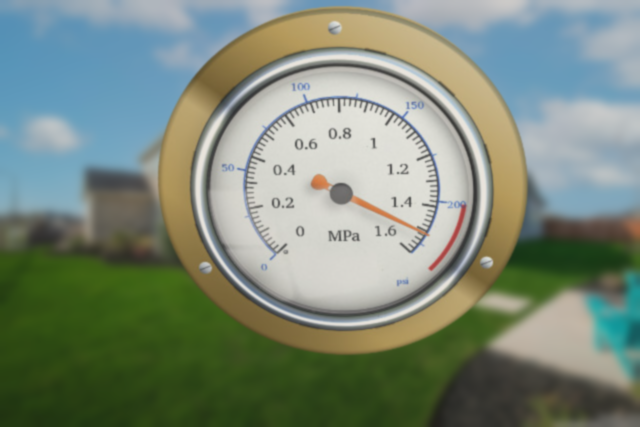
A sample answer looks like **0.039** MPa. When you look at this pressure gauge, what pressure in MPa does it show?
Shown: **1.5** MPa
